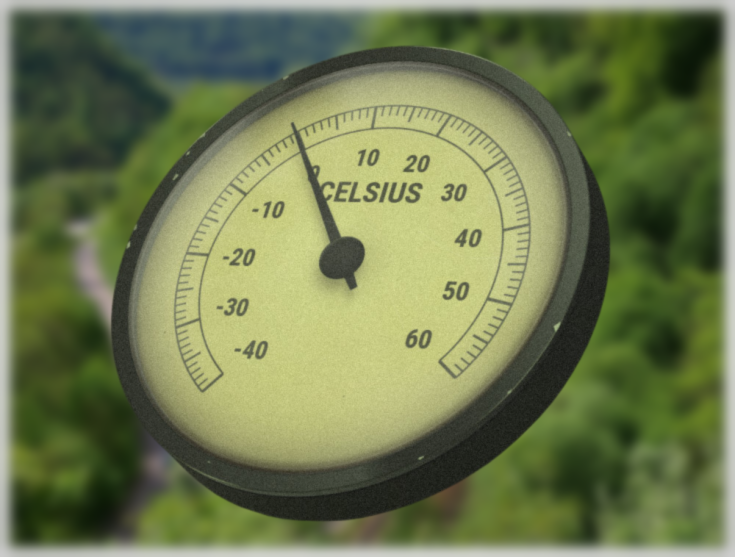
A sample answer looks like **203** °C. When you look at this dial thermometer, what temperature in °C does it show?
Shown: **0** °C
